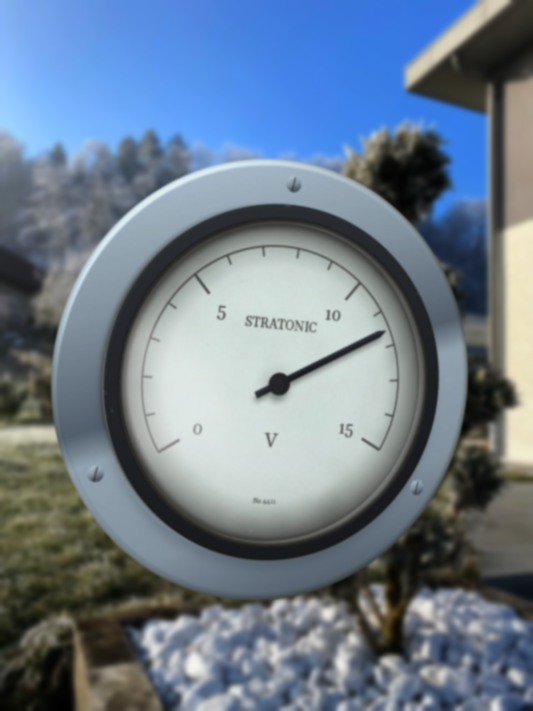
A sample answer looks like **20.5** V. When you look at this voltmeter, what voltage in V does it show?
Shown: **11.5** V
